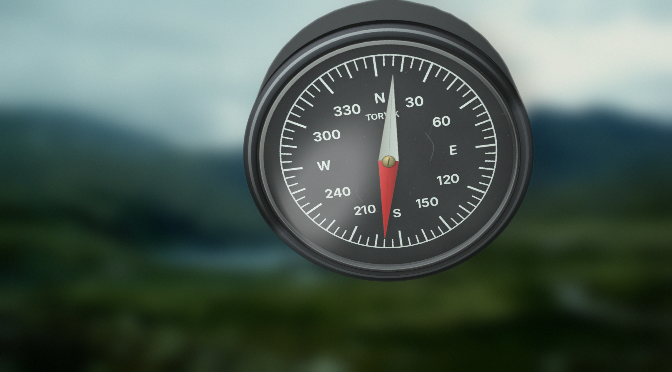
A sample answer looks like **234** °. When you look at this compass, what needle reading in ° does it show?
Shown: **190** °
